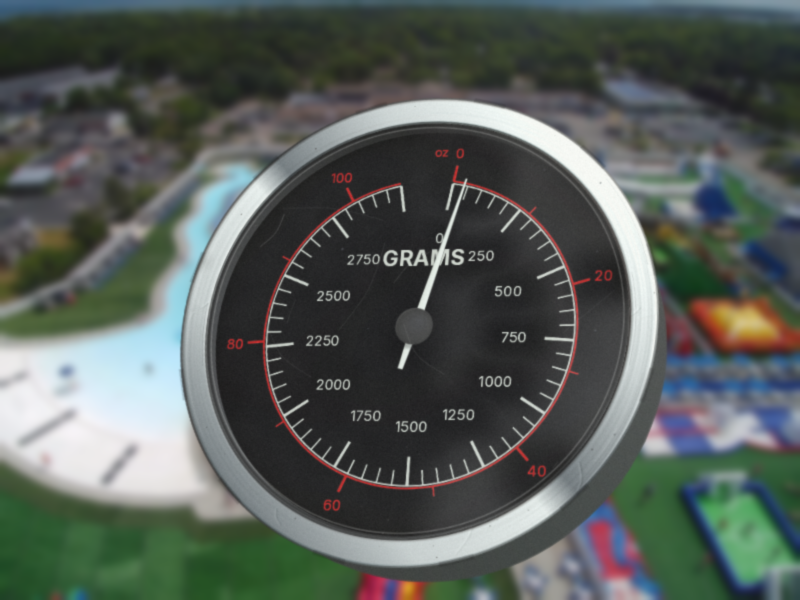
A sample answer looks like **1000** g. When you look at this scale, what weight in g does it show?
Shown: **50** g
